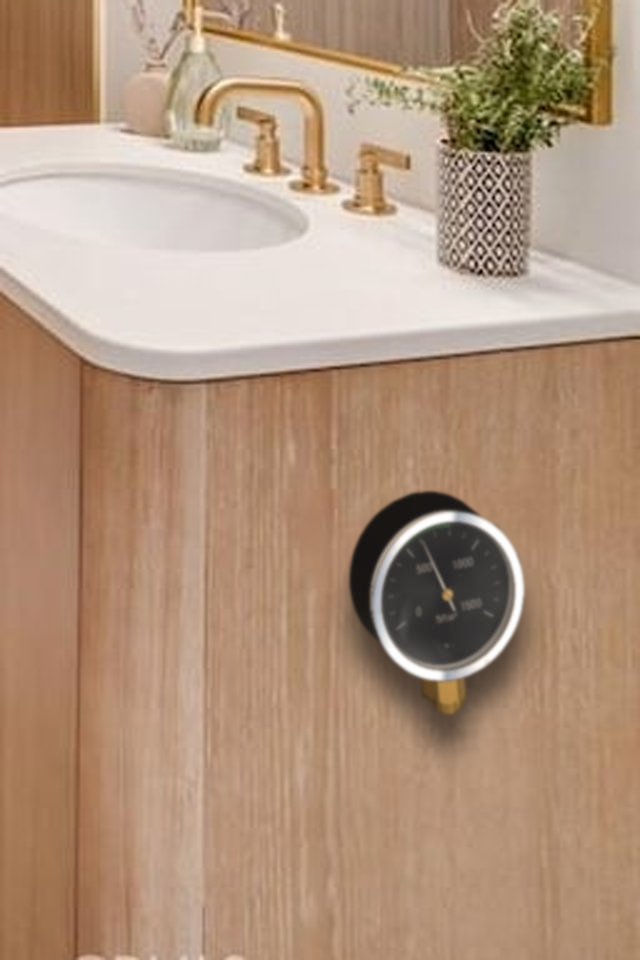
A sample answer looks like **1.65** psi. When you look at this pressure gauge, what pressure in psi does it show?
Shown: **600** psi
